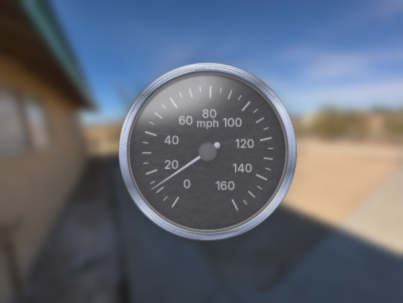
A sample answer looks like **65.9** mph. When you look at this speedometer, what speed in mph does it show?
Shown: **12.5** mph
